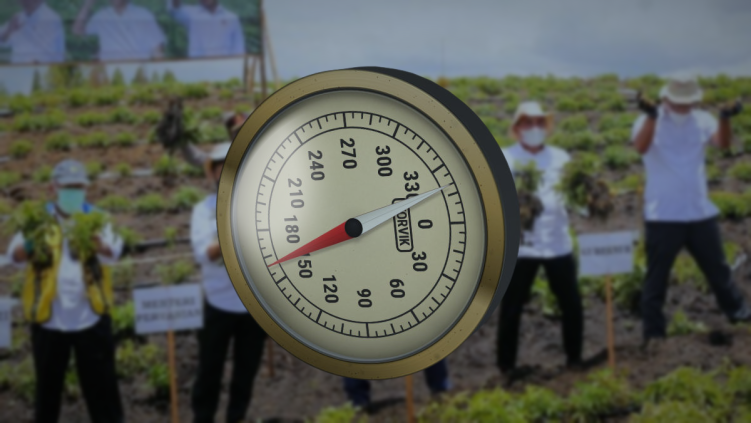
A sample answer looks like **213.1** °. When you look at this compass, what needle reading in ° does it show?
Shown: **160** °
